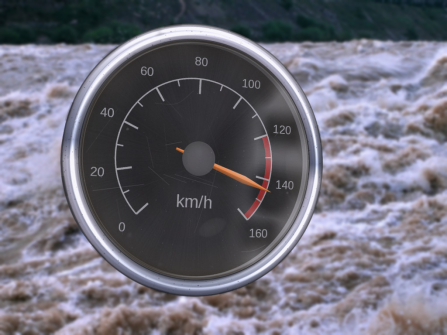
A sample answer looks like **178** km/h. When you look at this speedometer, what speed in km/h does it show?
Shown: **145** km/h
